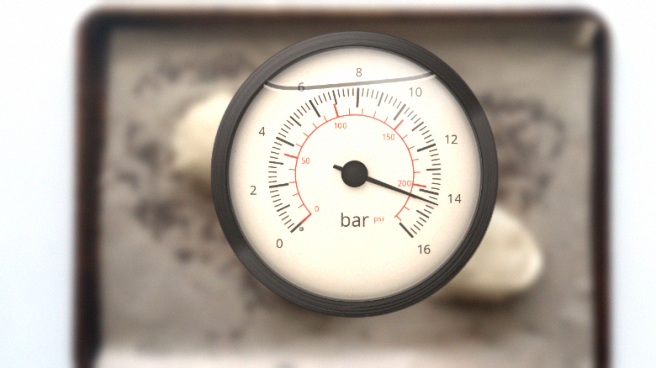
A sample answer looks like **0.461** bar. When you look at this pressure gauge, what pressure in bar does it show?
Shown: **14.4** bar
